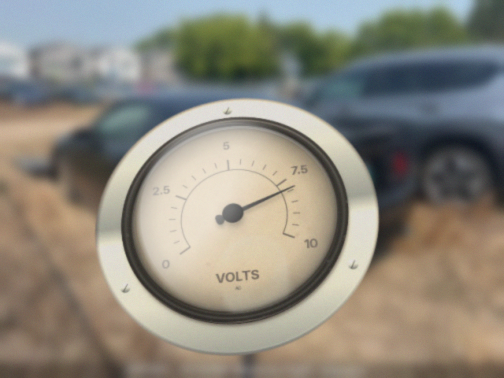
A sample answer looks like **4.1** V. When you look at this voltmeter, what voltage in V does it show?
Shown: **8** V
